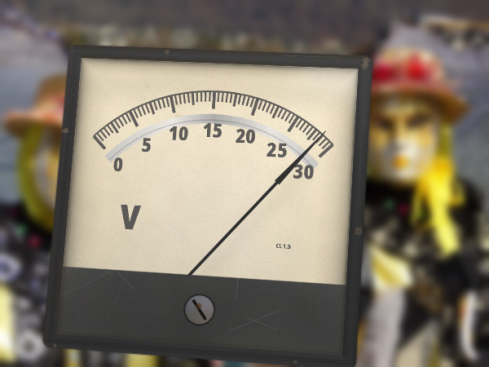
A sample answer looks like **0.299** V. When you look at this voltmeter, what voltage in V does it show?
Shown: **28.5** V
